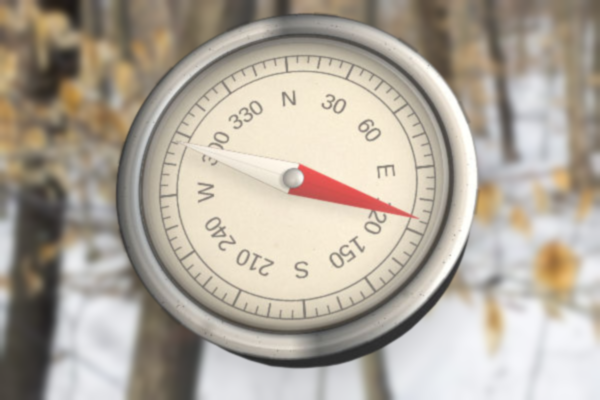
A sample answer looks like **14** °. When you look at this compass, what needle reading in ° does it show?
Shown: **115** °
